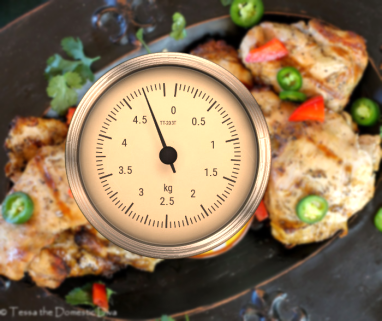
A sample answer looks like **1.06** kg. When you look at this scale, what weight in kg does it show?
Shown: **4.75** kg
